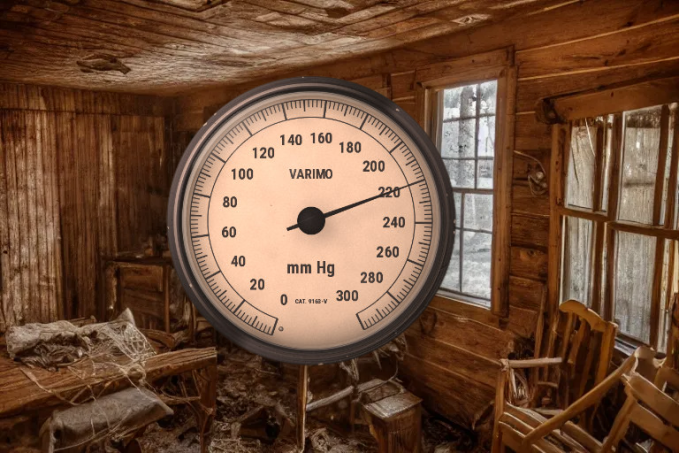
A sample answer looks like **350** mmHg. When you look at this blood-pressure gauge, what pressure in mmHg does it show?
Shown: **220** mmHg
